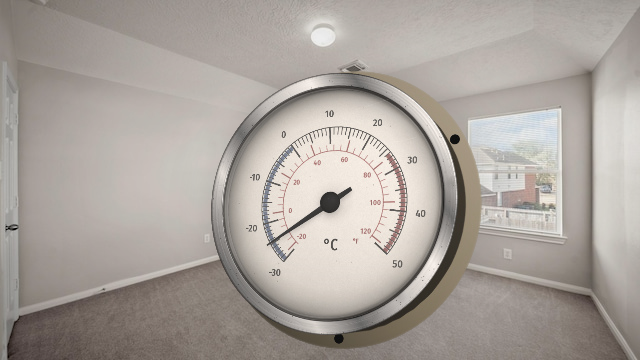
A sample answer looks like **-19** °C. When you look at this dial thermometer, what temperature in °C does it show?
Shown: **-25** °C
